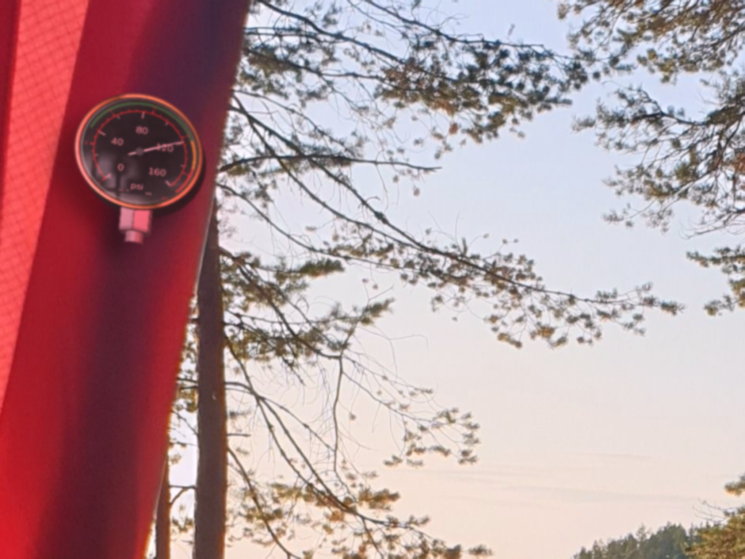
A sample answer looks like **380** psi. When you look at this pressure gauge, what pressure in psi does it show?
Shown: **120** psi
